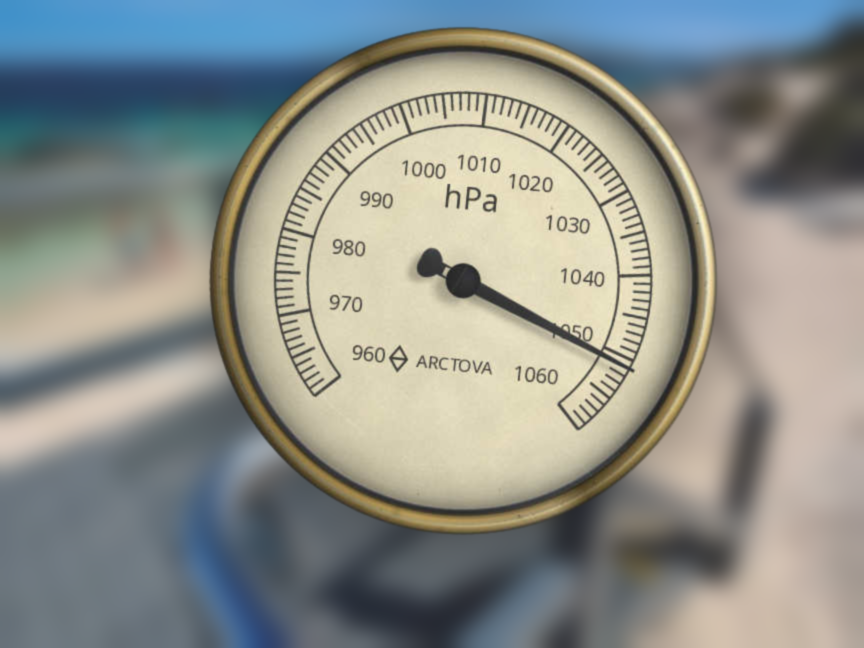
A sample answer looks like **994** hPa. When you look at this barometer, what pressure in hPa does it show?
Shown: **1051** hPa
